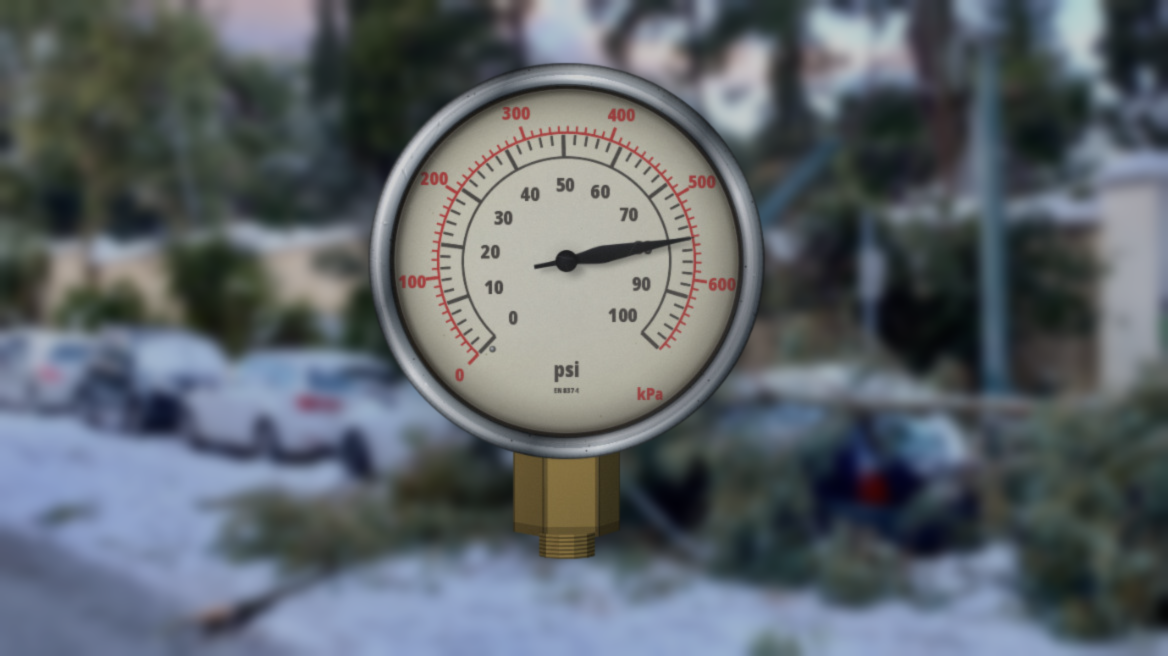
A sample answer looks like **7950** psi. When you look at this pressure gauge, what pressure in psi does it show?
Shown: **80** psi
